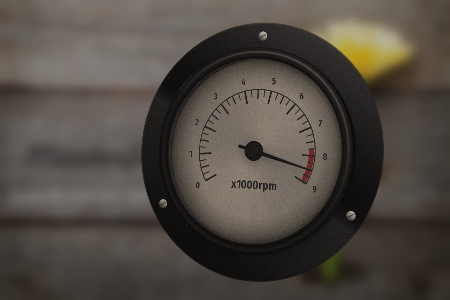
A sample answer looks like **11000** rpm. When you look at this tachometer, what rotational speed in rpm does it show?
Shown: **8500** rpm
